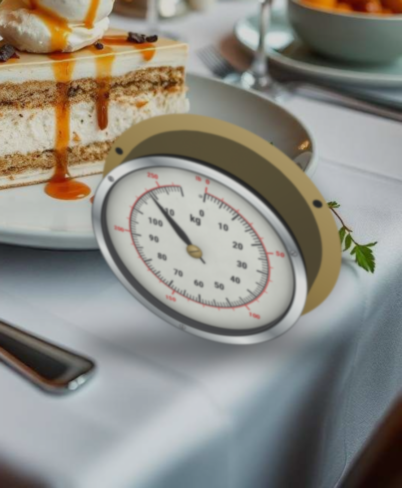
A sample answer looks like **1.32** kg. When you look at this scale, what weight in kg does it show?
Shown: **110** kg
